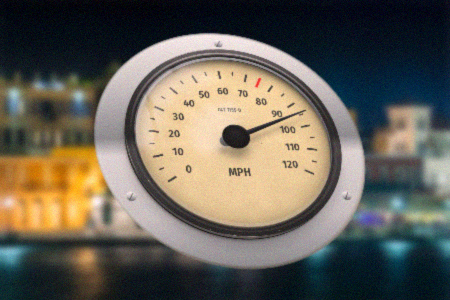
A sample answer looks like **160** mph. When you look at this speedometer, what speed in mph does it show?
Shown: **95** mph
